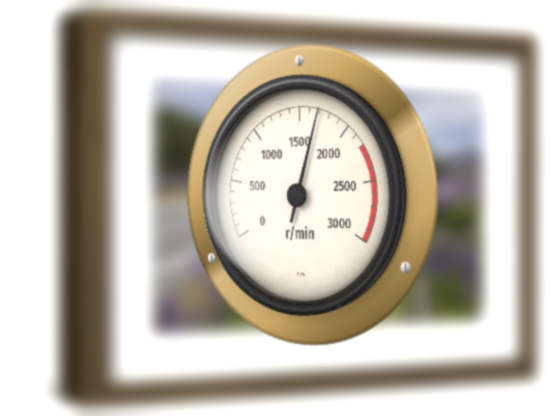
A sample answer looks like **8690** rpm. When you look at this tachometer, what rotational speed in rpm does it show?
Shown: **1700** rpm
